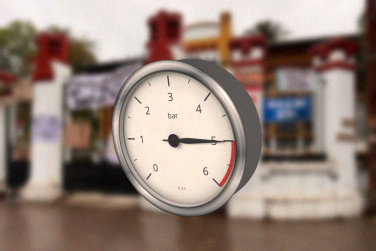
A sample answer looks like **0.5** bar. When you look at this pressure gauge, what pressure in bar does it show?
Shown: **5** bar
